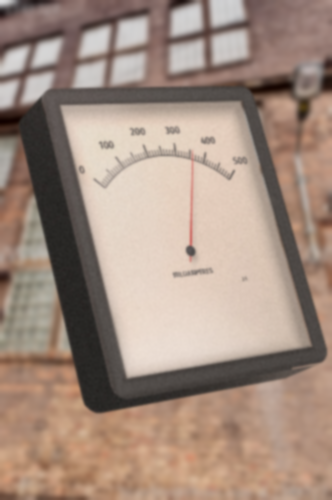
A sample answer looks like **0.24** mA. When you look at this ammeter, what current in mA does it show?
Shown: **350** mA
